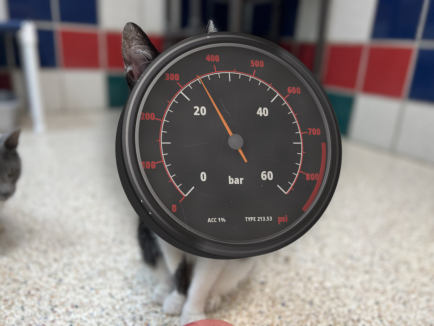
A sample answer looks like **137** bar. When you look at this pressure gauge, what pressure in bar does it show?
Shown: **24** bar
